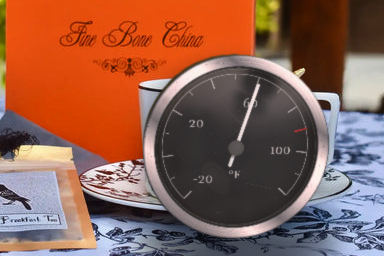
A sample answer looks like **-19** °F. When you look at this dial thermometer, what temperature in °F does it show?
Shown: **60** °F
